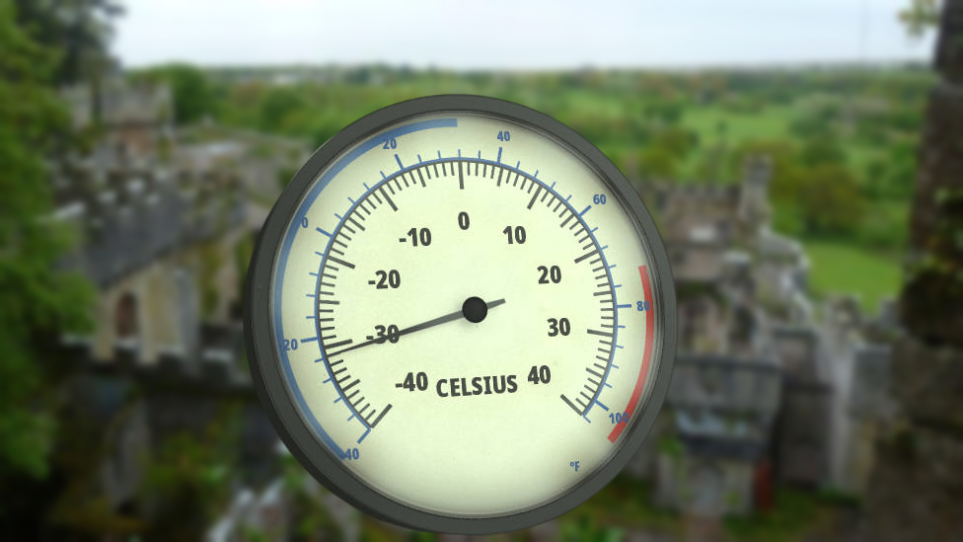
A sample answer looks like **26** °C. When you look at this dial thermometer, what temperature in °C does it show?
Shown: **-31** °C
